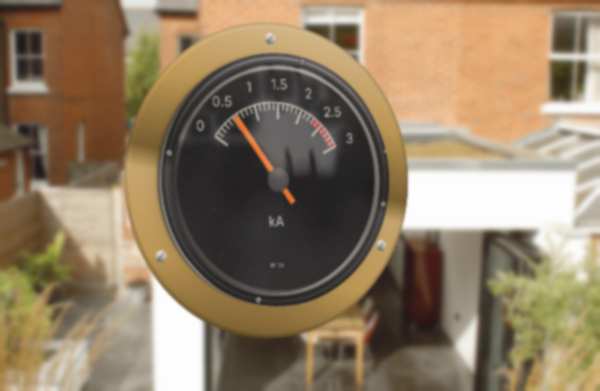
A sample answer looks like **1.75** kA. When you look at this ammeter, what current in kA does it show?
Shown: **0.5** kA
